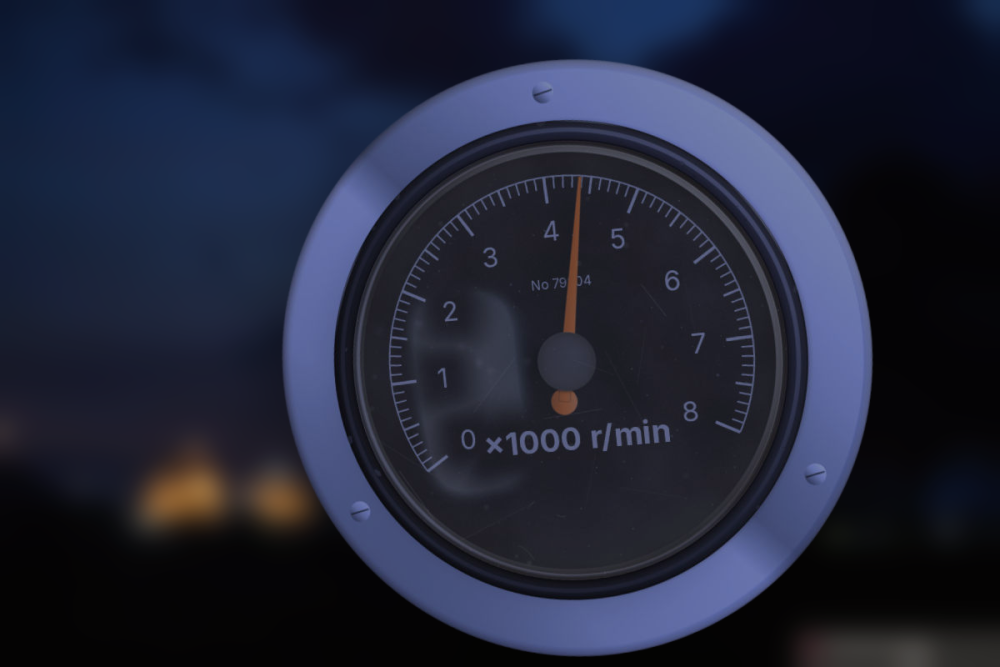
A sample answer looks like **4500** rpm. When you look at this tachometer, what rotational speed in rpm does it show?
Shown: **4400** rpm
